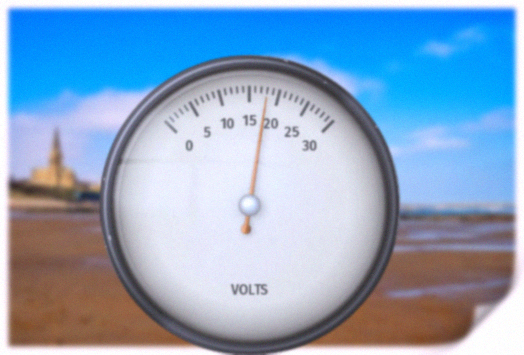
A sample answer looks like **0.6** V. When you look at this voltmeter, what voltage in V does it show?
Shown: **18** V
